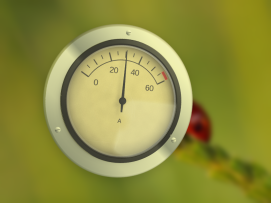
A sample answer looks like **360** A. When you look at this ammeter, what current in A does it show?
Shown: **30** A
